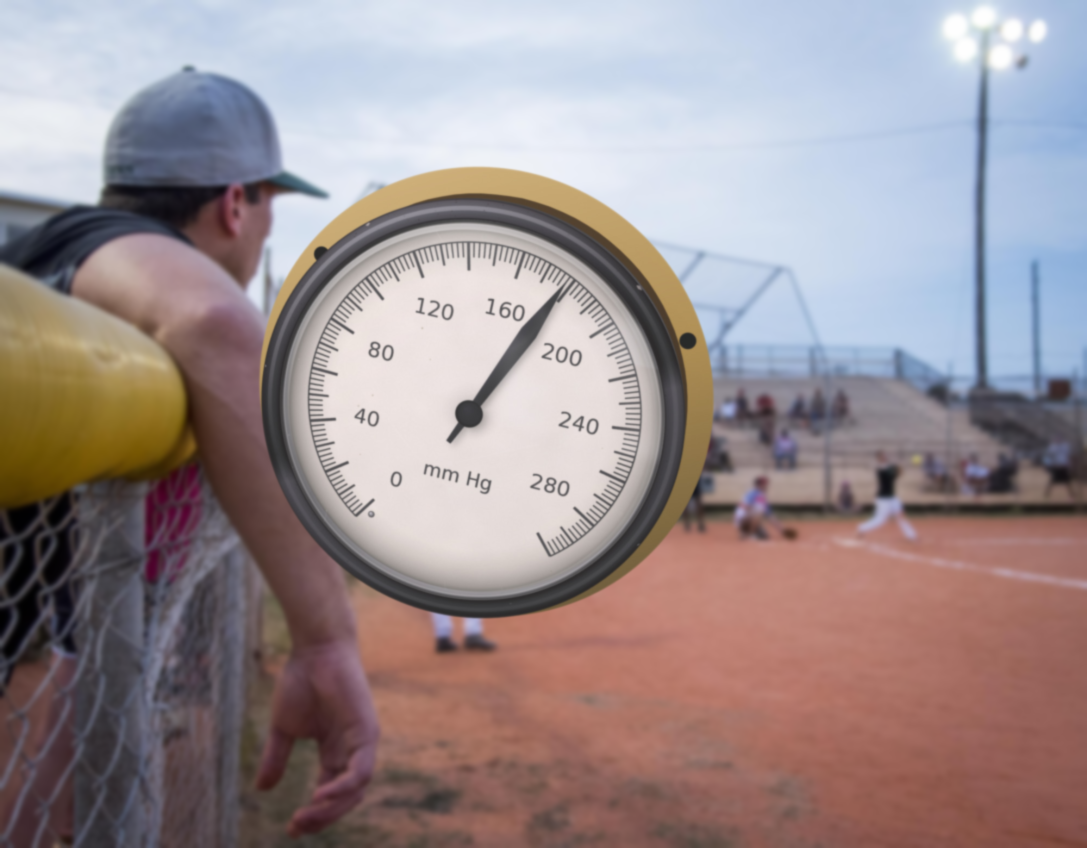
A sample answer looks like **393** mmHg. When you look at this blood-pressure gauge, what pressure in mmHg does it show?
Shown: **178** mmHg
